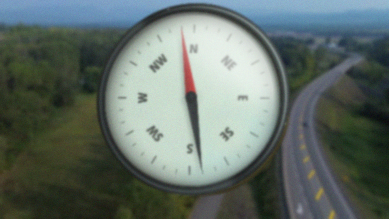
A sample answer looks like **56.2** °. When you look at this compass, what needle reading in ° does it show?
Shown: **350** °
